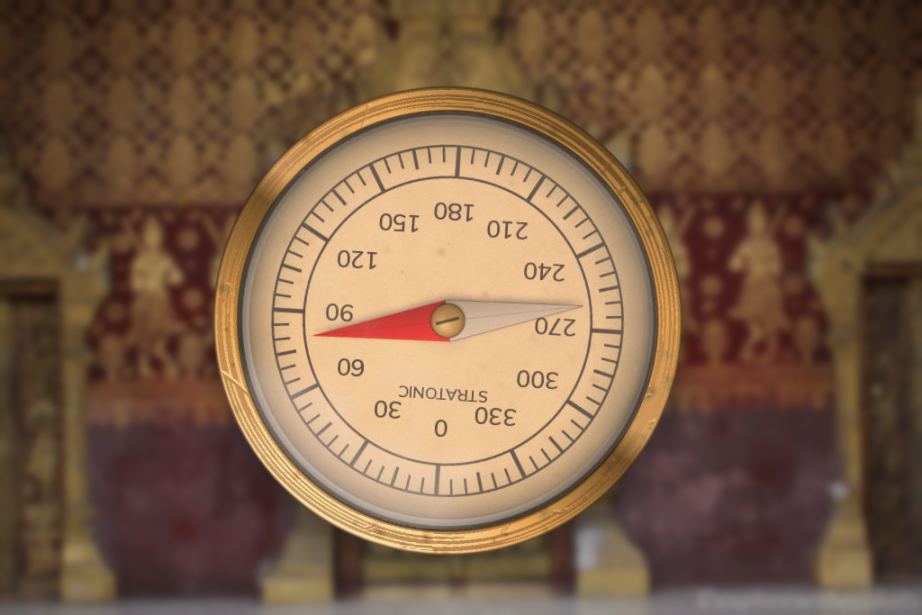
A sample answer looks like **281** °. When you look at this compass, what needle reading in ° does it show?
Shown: **80** °
